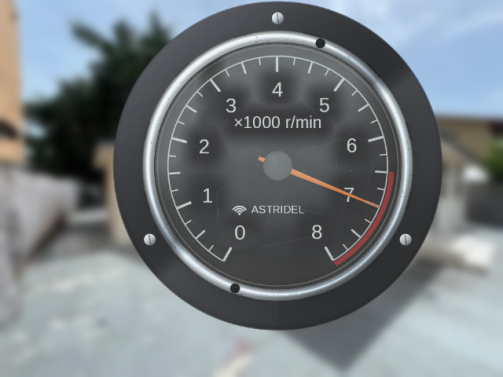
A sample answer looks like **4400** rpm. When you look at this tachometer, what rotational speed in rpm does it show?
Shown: **7000** rpm
